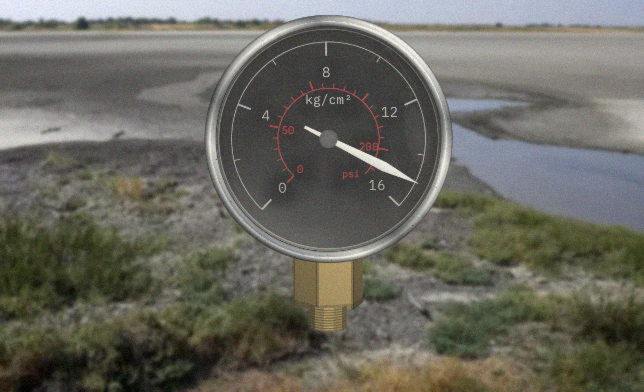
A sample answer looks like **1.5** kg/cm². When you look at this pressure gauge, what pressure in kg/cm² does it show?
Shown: **15** kg/cm²
